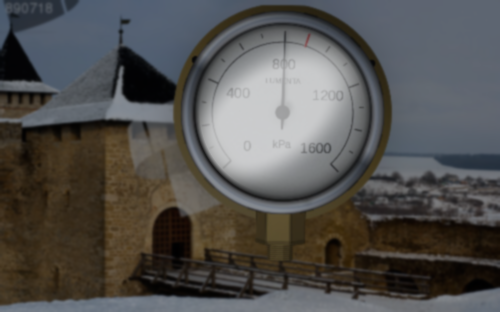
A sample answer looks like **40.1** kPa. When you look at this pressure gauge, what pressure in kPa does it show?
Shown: **800** kPa
